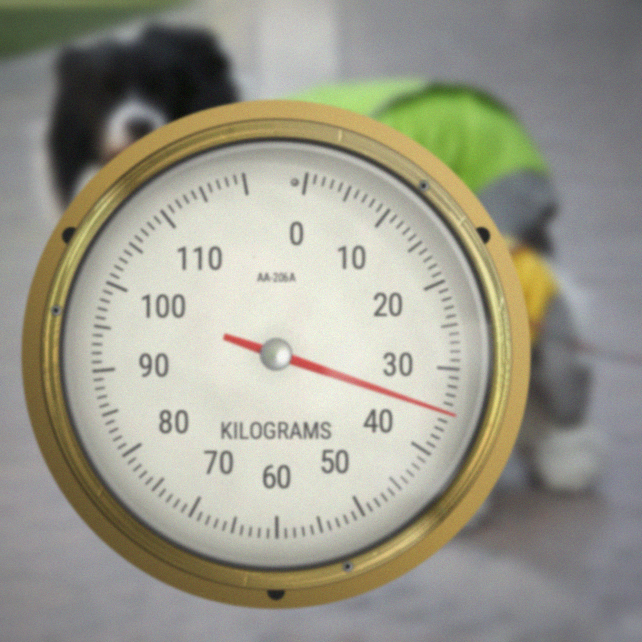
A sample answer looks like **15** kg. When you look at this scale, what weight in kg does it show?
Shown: **35** kg
